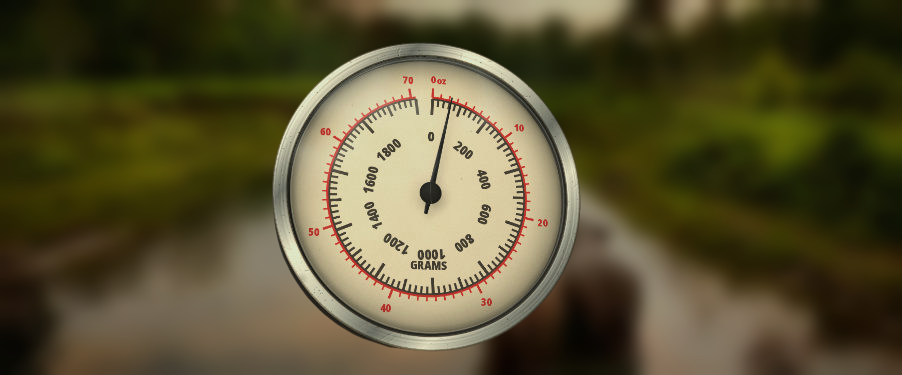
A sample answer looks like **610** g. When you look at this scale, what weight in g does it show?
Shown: **60** g
